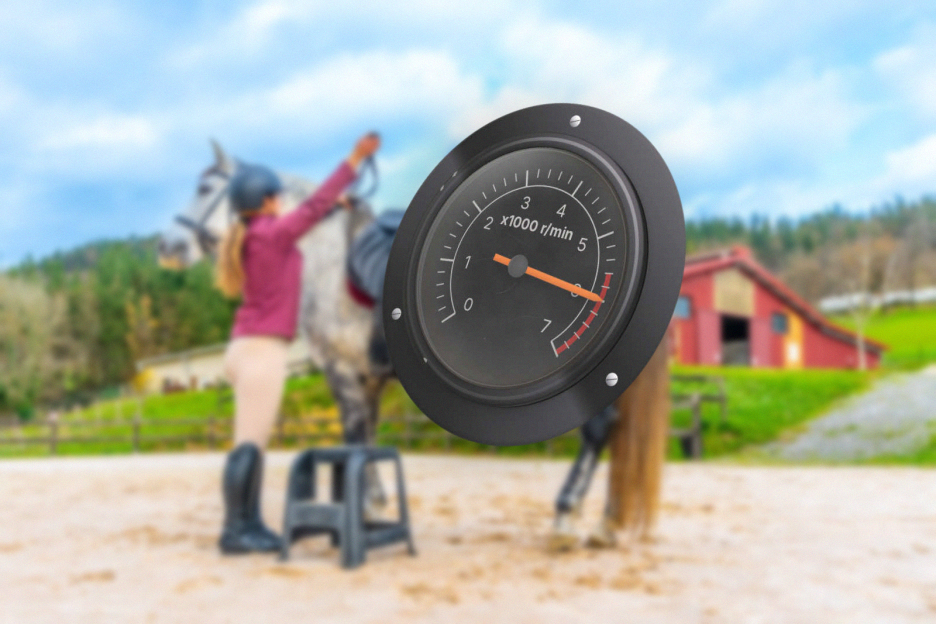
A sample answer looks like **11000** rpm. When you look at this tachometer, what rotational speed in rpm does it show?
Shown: **6000** rpm
